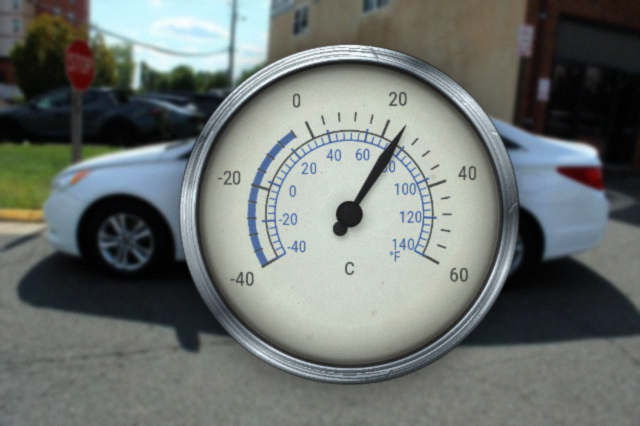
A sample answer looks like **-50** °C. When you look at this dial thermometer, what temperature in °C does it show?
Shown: **24** °C
